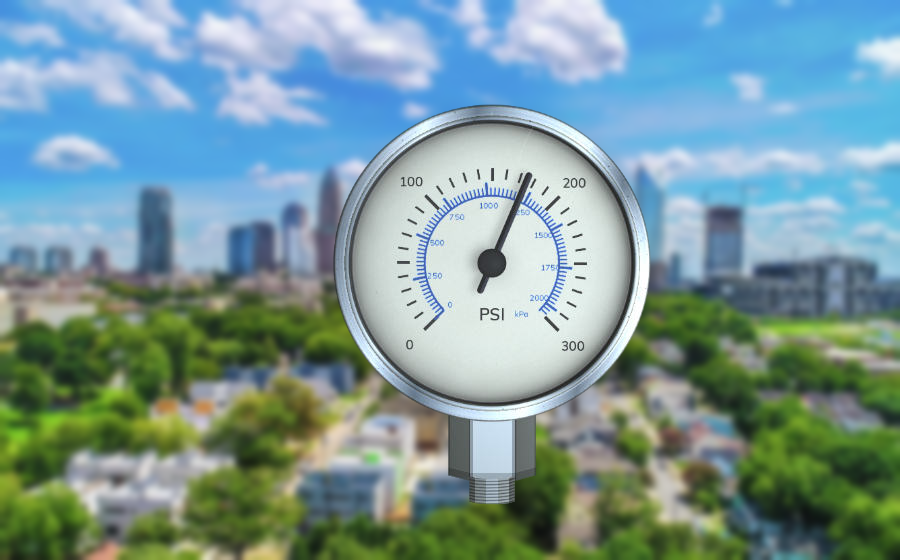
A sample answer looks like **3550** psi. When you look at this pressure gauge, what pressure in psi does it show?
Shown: **175** psi
